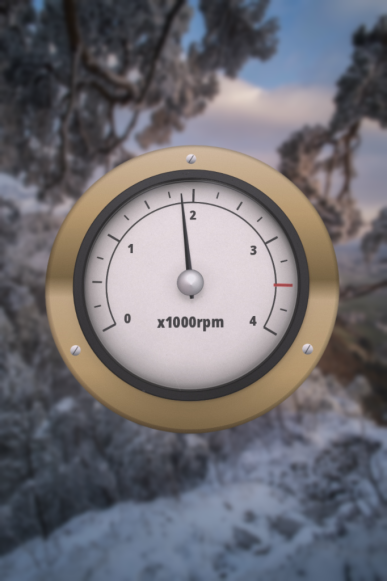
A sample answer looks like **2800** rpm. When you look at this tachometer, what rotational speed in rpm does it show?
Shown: **1875** rpm
